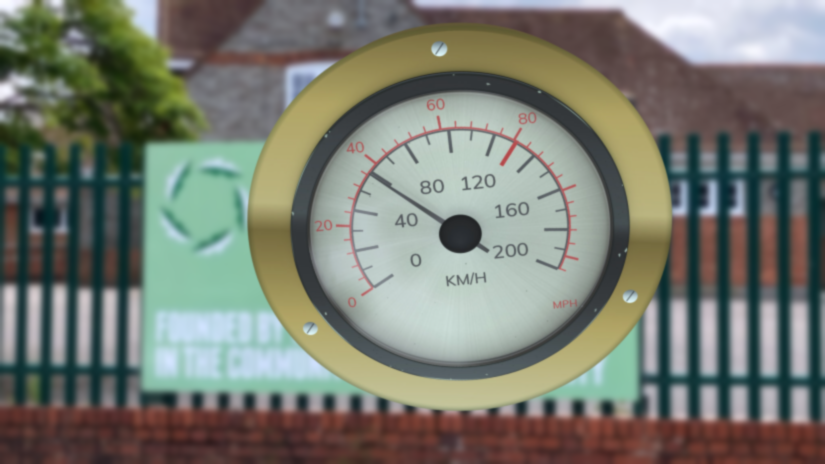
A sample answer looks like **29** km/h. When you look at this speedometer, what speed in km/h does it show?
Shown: **60** km/h
